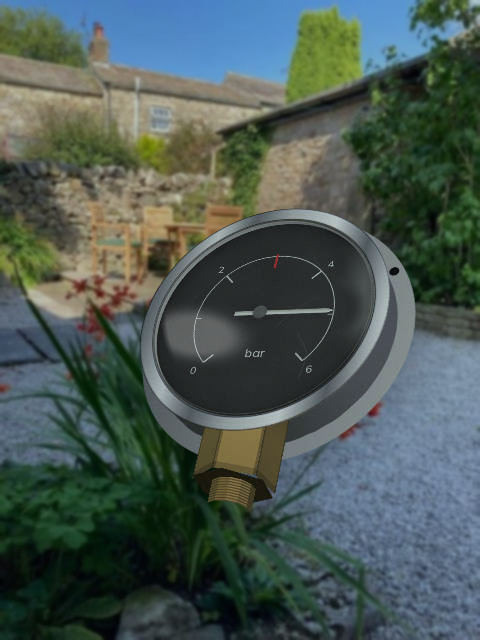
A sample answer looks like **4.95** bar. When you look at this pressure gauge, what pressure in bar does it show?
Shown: **5** bar
